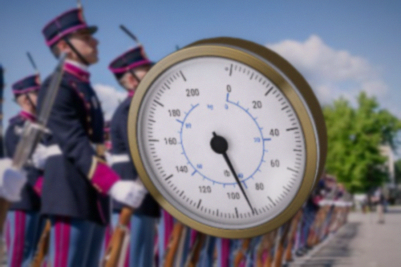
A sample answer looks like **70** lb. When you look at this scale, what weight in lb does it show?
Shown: **90** lb
